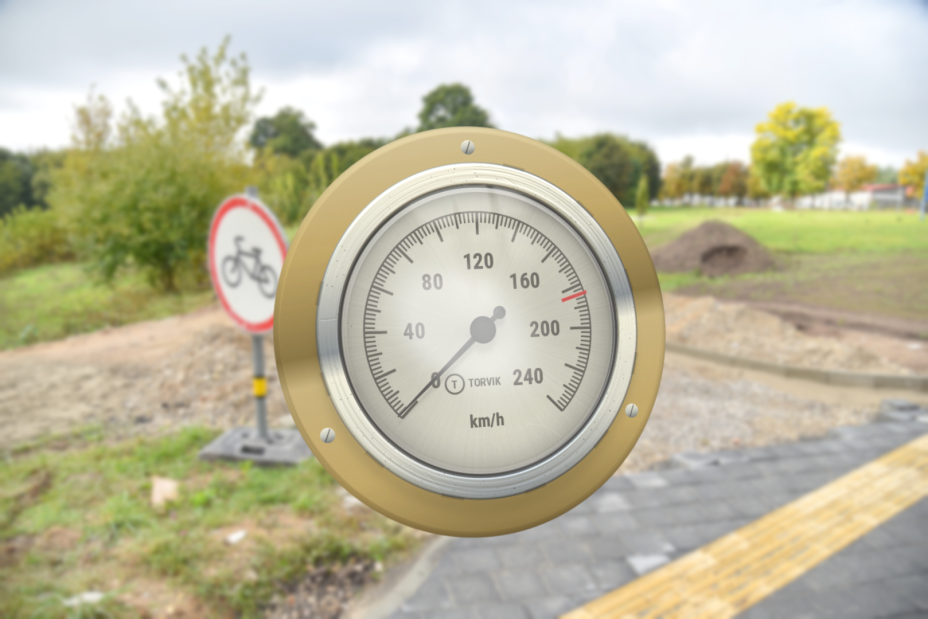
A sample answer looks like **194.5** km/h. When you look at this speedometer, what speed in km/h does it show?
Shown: **2** km/h
